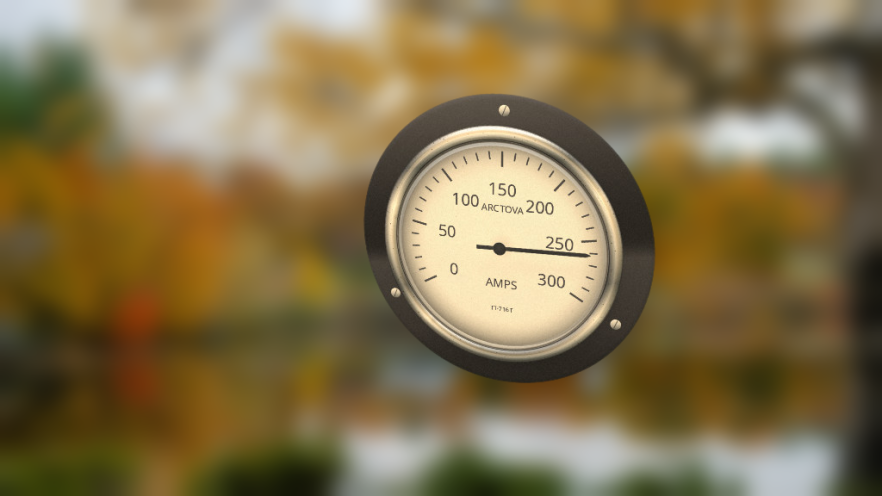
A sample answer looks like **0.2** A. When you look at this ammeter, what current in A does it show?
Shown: **260** A
